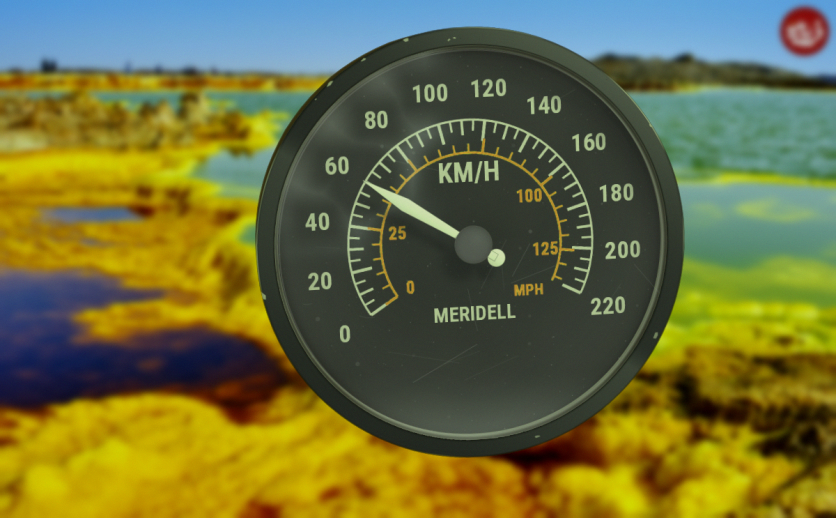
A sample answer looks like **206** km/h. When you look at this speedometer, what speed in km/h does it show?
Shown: **60** km/h
